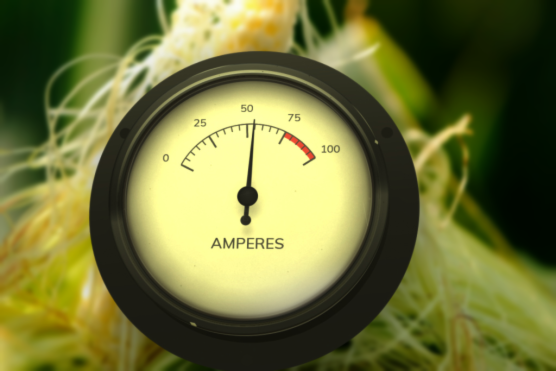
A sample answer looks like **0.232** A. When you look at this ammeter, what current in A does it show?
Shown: **55** A
